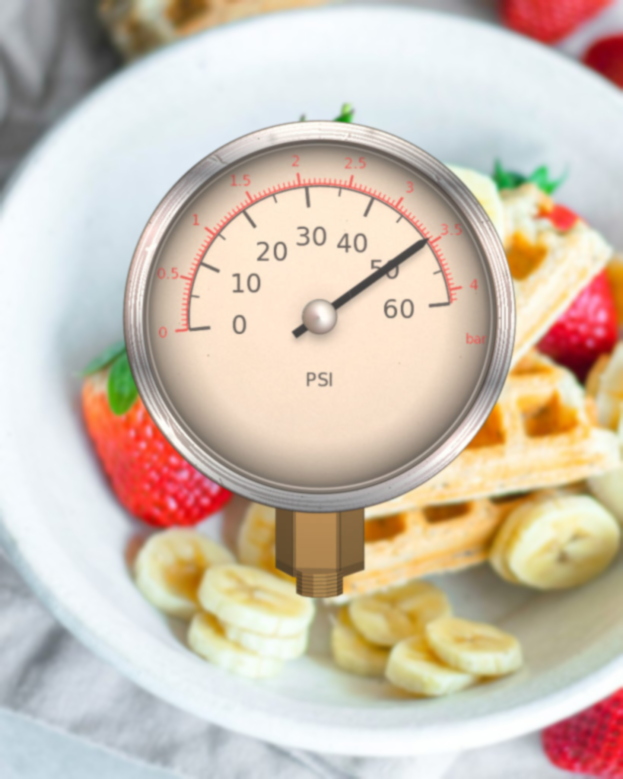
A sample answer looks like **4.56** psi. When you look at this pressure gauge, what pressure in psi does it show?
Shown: **50** psi
